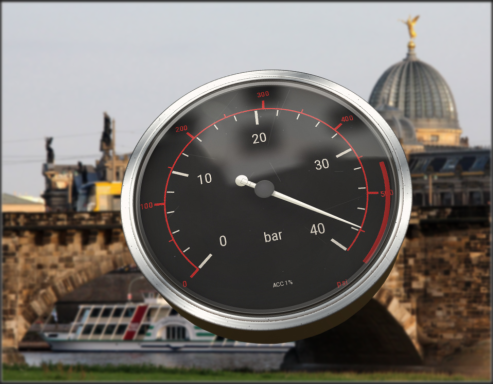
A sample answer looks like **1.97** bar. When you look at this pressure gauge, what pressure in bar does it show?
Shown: **38** bar
